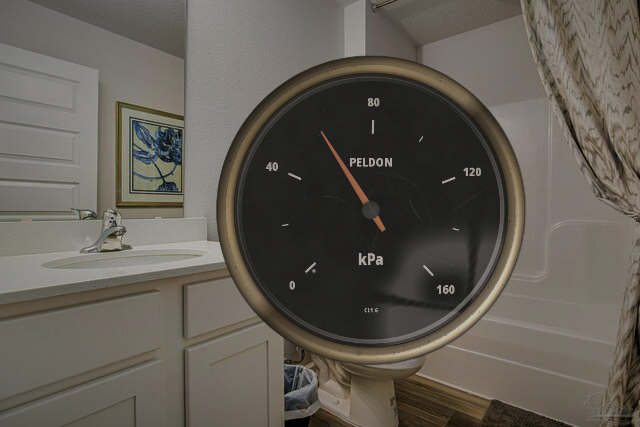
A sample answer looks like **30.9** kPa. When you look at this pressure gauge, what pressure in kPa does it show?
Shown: **60** kPa
